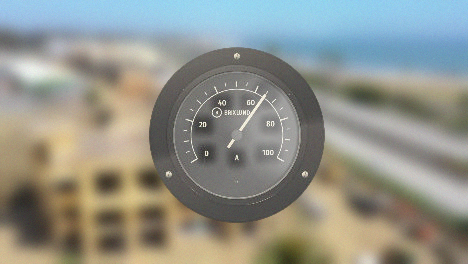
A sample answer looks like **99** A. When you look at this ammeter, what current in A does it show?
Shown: **65** A
